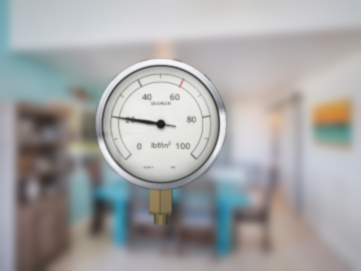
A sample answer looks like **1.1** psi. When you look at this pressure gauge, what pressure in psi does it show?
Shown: **20** psi
